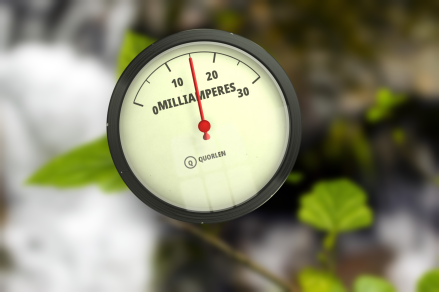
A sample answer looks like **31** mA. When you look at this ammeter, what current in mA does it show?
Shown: **15** mA
